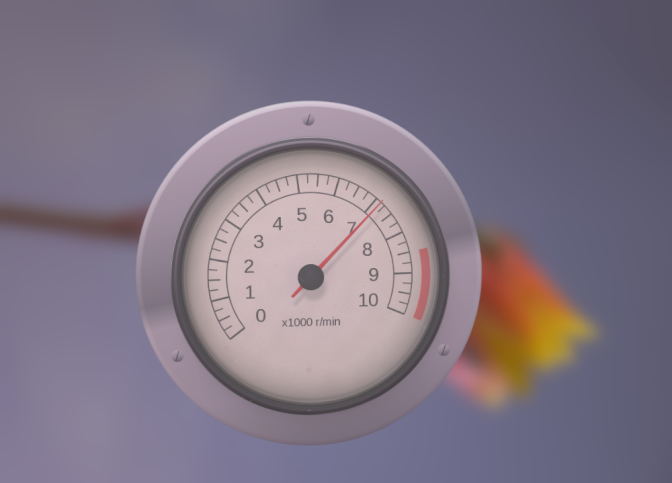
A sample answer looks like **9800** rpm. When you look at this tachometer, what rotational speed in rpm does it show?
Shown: **7125** rpm
